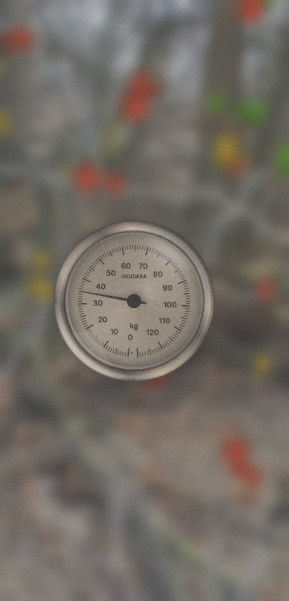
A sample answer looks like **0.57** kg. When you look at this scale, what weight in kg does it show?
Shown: **35** kg
